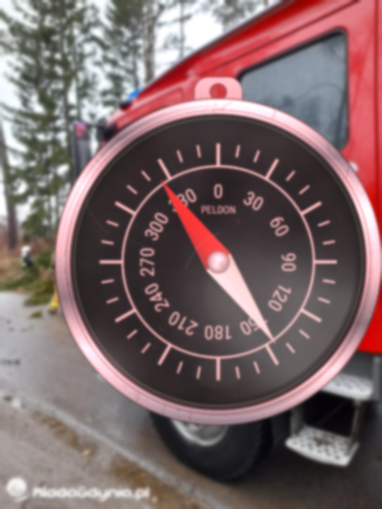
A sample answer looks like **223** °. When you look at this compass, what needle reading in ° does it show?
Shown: **325** °
